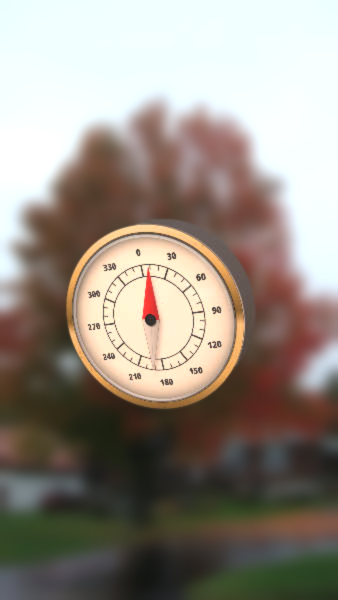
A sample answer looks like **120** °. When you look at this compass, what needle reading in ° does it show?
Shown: **10** °
